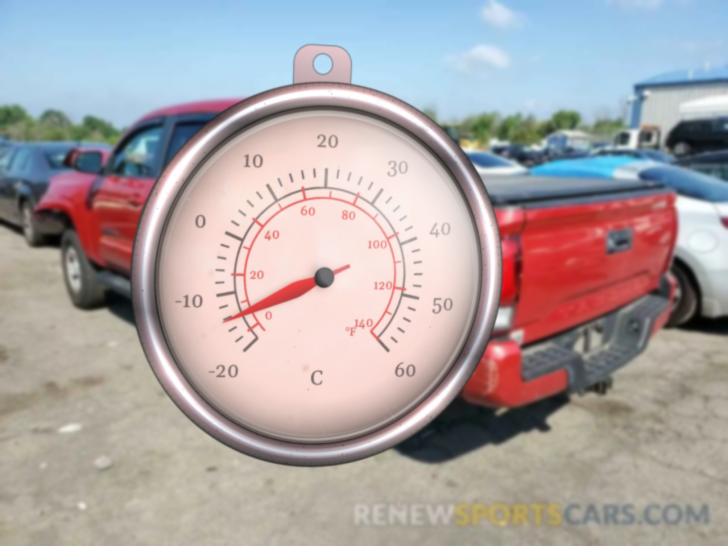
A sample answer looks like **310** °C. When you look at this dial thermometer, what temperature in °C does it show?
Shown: **-14** °C
